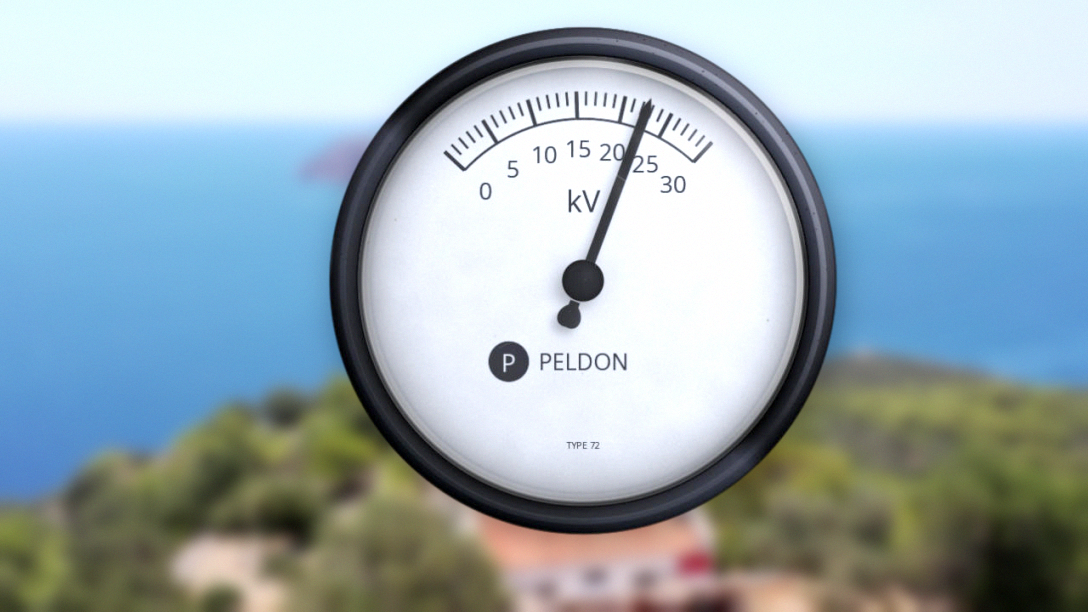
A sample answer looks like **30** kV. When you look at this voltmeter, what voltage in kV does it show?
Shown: **22.5** kV
